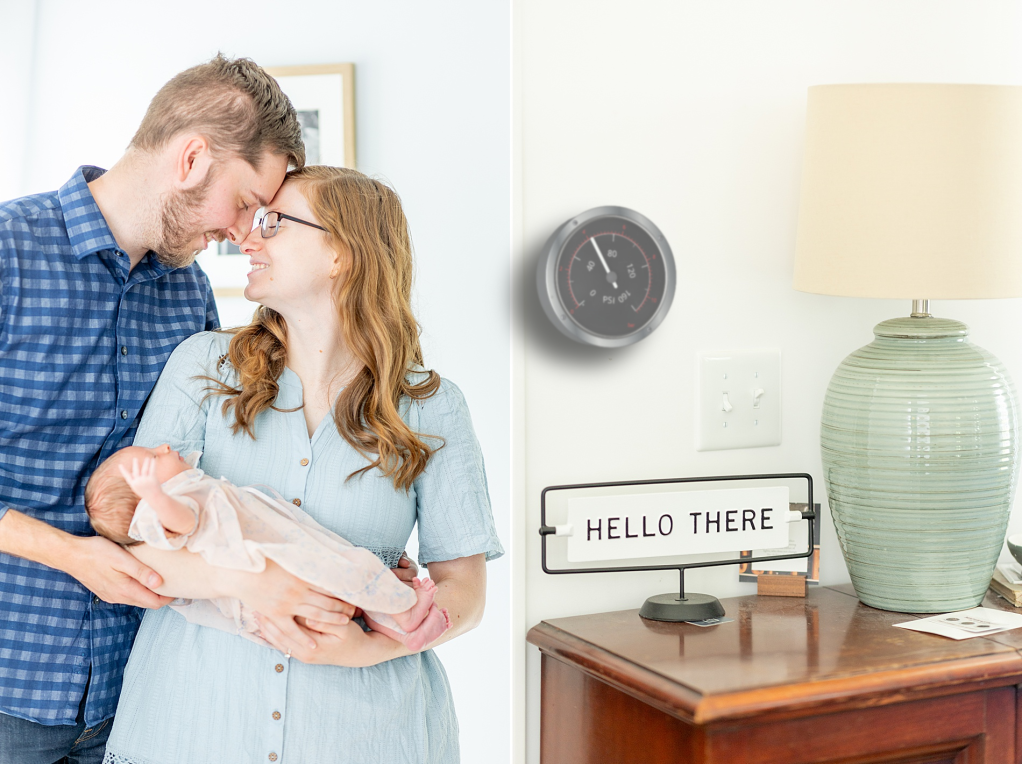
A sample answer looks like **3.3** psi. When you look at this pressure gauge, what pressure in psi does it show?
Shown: **60** psi
